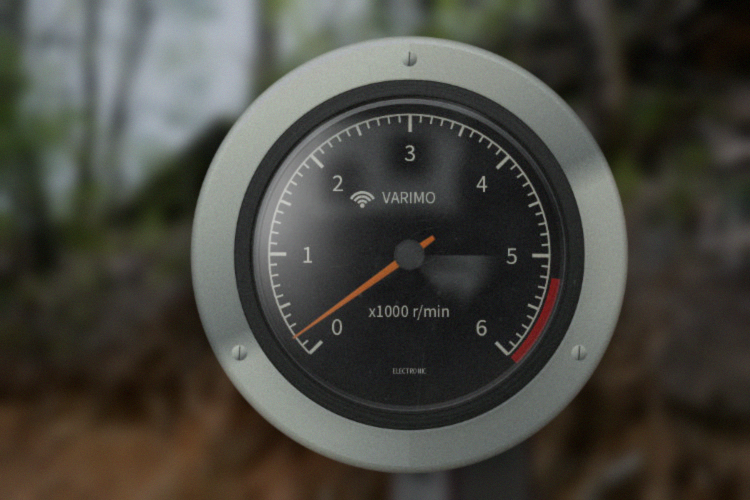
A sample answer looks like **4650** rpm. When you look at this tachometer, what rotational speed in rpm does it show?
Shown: **200** rpm
